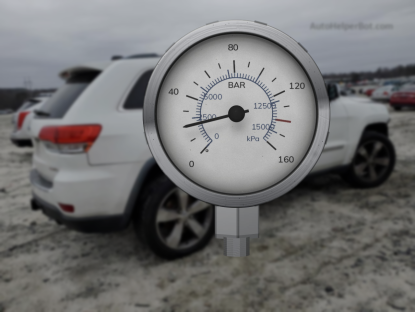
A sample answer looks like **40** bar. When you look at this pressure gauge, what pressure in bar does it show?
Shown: **20** bar
